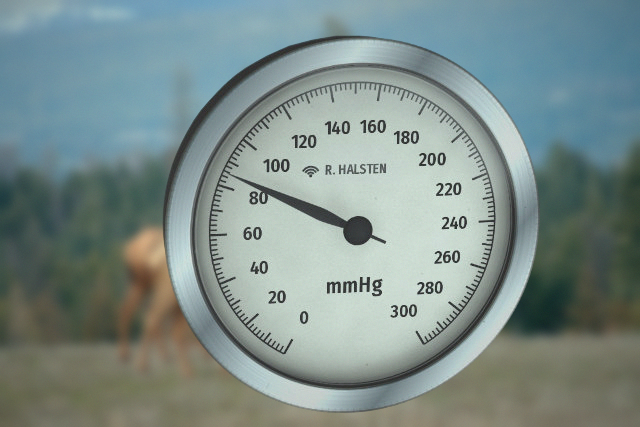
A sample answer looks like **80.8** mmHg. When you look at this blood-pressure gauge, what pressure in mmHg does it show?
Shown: **86** mmHg
